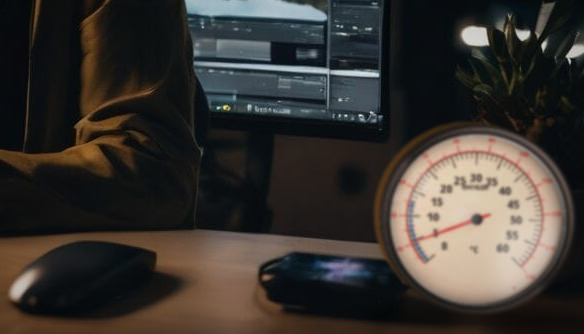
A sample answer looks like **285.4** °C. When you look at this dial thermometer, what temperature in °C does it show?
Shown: **5** °C
